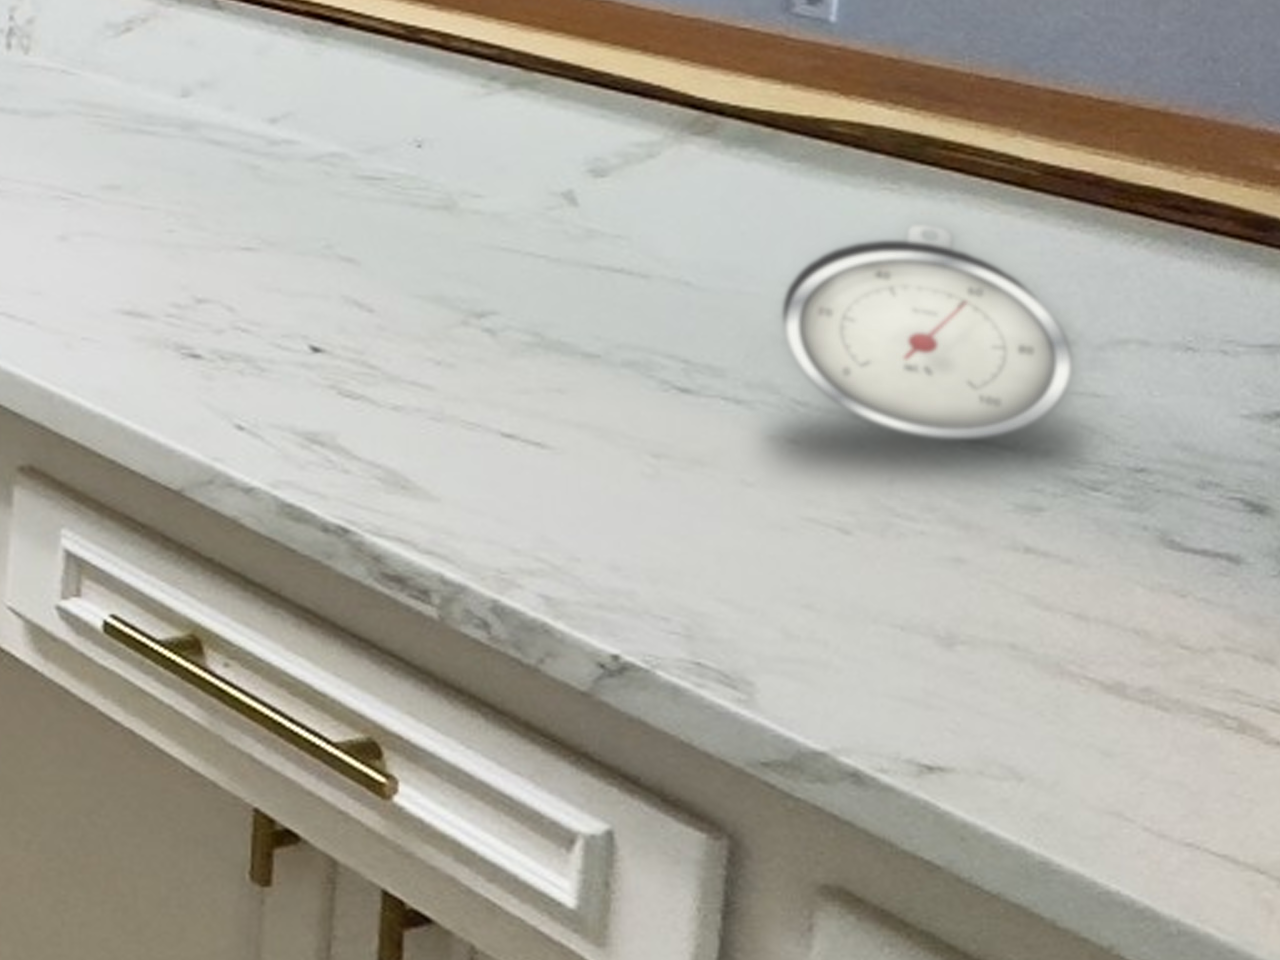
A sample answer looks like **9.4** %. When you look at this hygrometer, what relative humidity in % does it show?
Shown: **60** %
